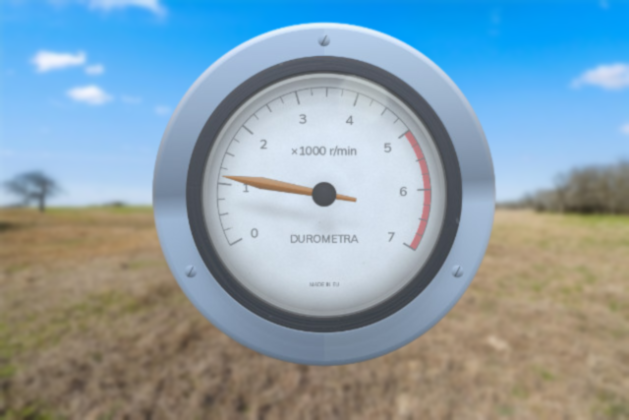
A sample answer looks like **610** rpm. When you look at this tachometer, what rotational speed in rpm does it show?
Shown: **1125** rpm
